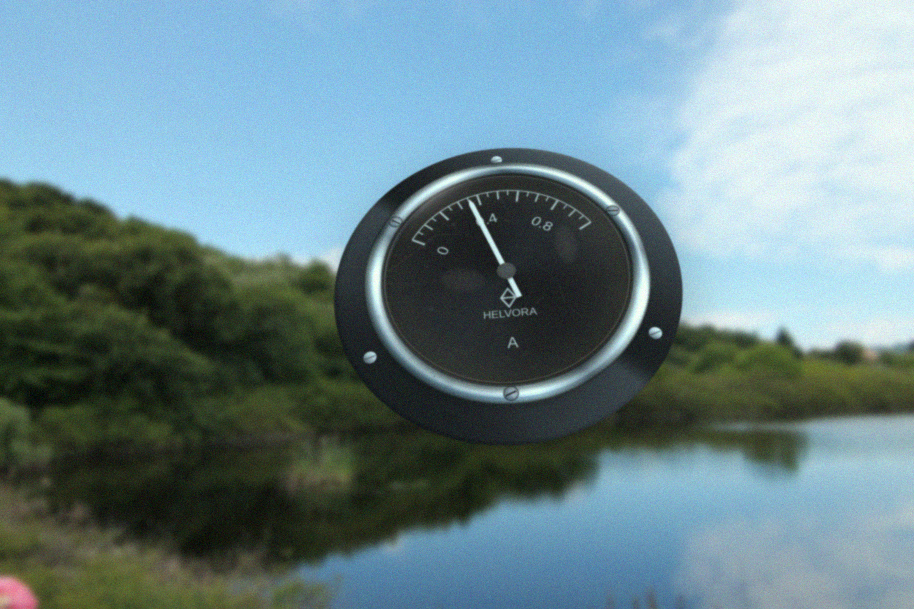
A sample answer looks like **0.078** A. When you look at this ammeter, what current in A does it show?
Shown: **0.35** A
